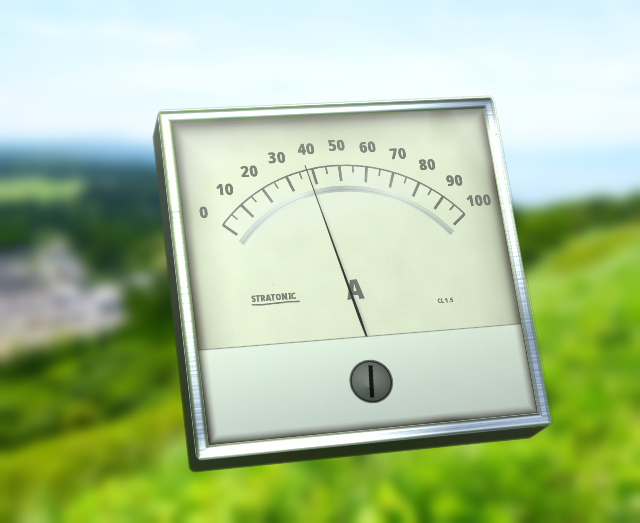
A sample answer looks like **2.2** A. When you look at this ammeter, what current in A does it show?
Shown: **37.5** A
